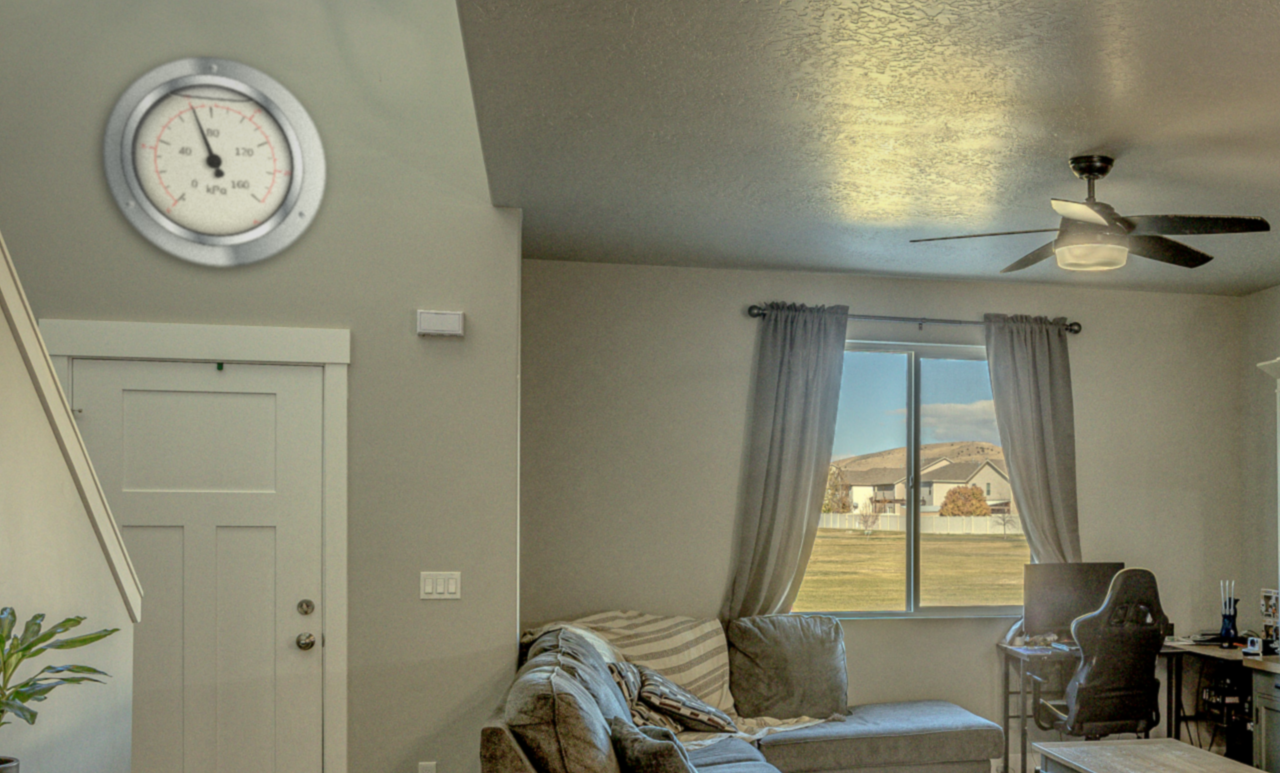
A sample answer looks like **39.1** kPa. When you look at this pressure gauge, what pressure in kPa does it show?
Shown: **70** kPa
